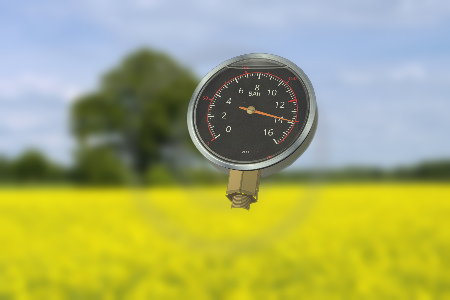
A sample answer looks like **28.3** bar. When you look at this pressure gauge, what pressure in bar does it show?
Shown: **14** bar
